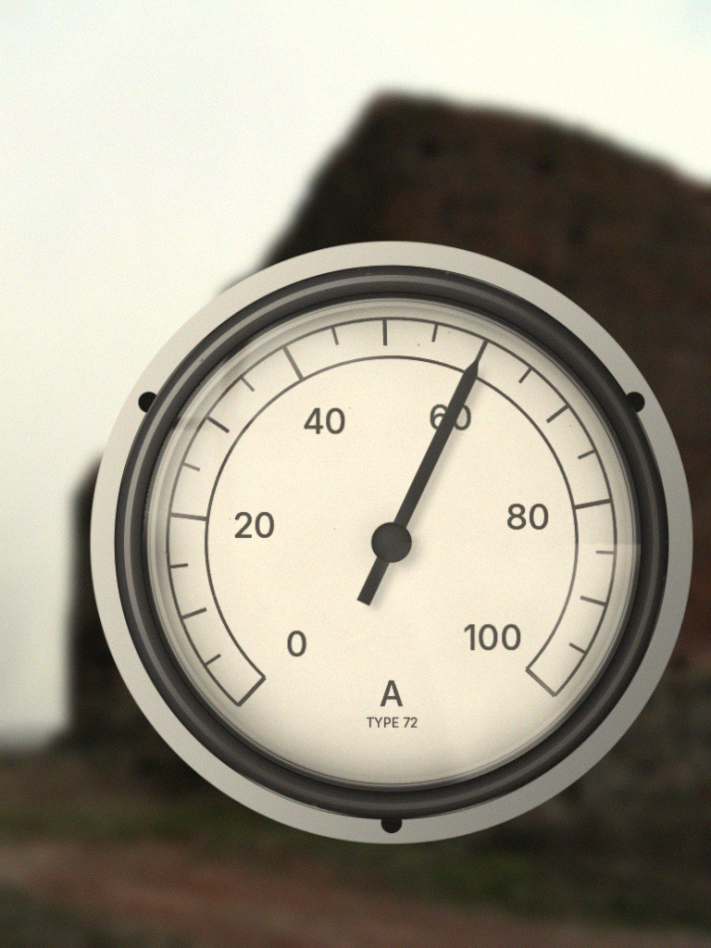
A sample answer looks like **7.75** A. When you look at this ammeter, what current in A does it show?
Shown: **60** A
